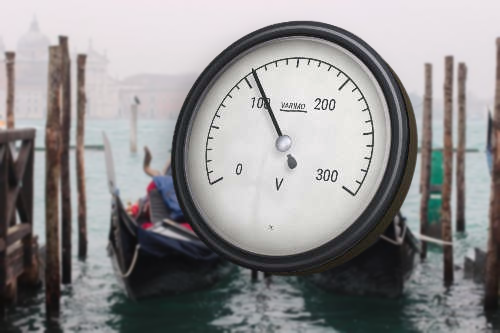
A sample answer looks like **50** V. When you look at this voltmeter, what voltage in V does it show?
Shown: **110** V
